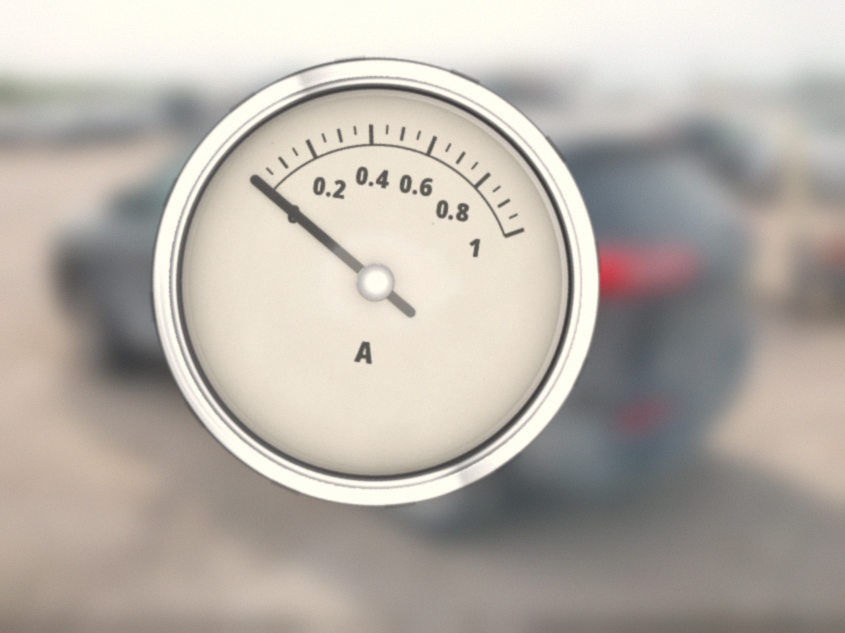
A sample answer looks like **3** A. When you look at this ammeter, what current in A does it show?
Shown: **0** A
